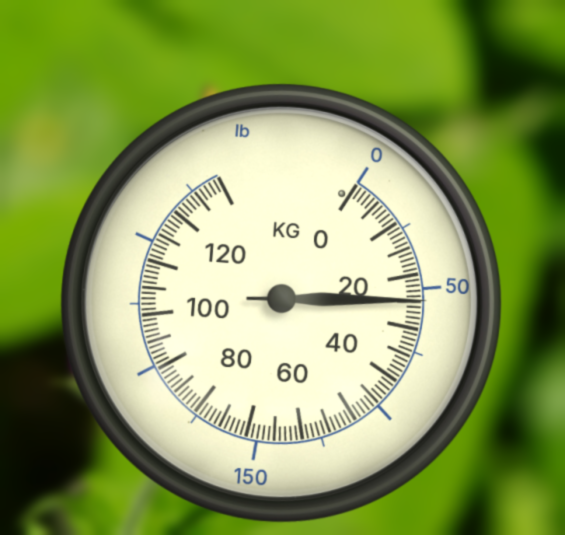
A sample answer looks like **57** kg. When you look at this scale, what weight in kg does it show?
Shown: **25** kg
